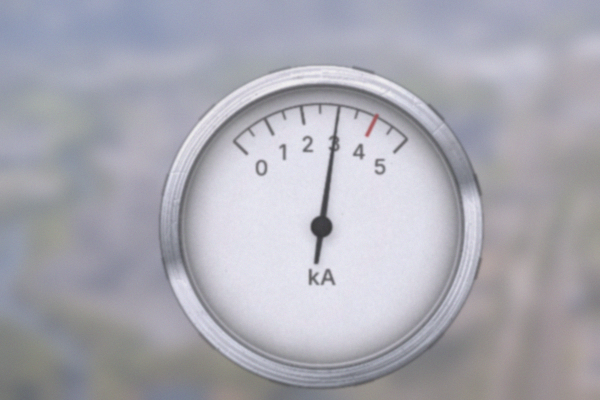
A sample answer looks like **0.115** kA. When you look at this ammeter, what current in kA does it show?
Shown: **3** kA
